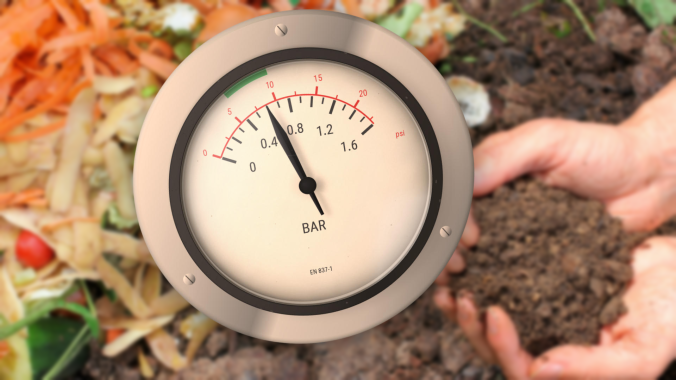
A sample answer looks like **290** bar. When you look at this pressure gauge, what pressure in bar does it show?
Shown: **0.6** bar
